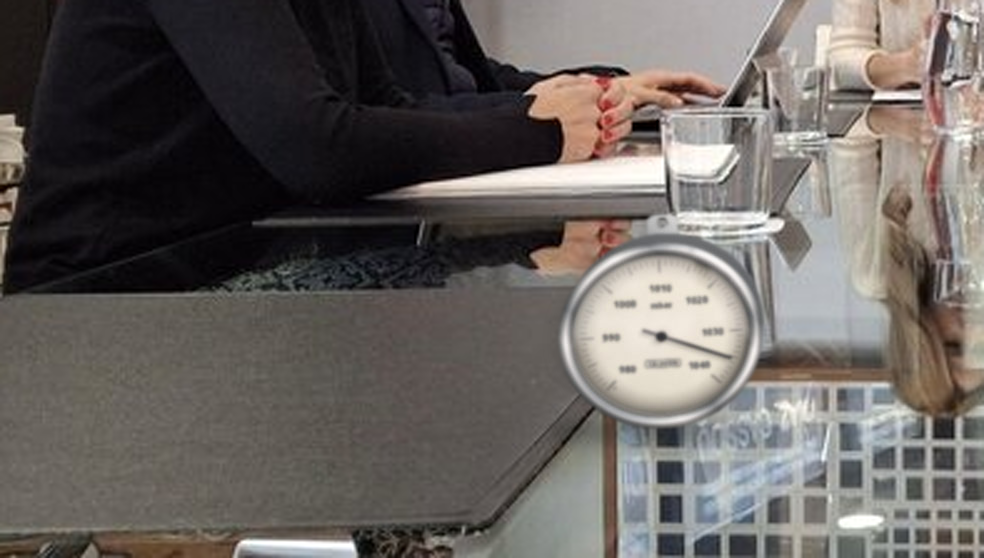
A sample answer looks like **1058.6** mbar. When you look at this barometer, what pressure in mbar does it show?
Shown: **1035** mbar
